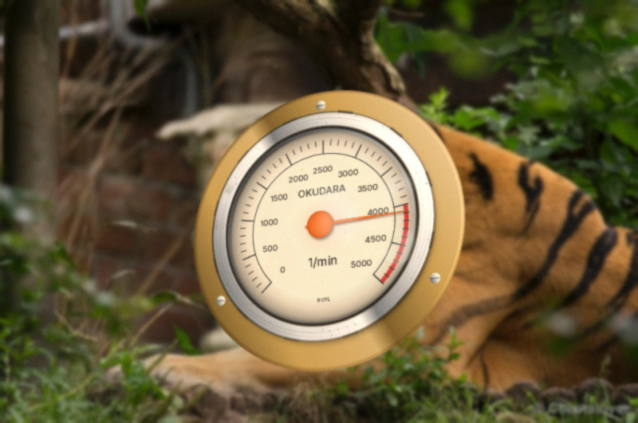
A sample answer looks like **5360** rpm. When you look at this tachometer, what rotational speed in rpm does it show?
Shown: **4100** rpm
